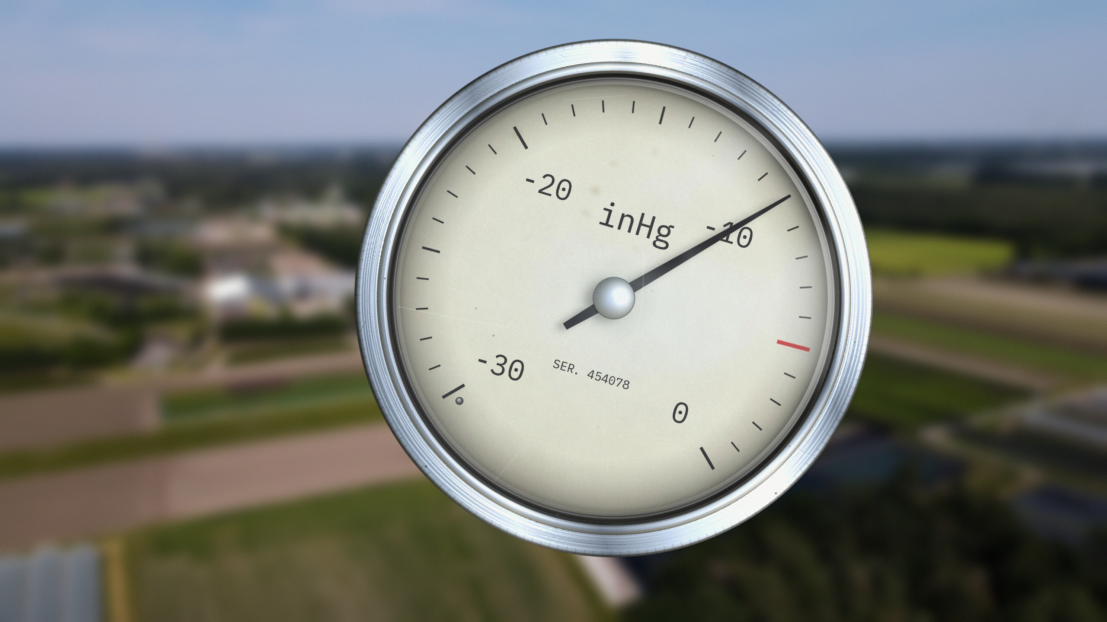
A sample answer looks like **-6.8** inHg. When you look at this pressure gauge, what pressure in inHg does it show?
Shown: **-10** inHg
